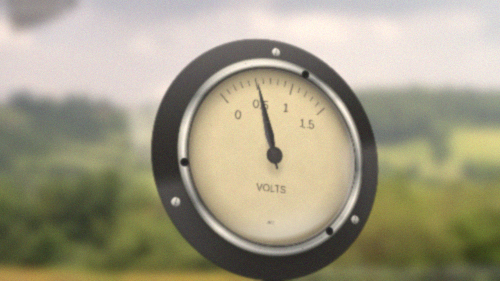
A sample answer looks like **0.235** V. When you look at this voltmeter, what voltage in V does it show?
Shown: **0.5** V
